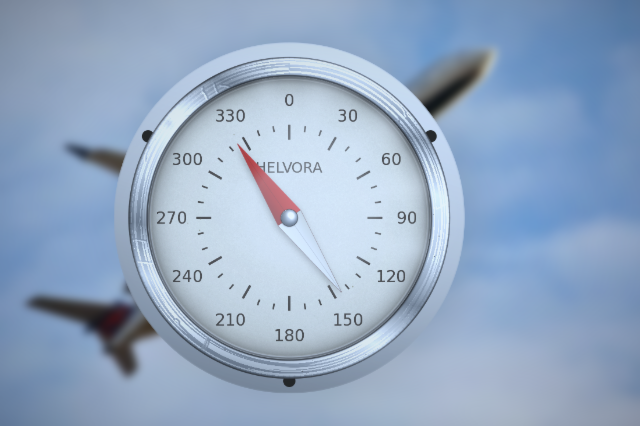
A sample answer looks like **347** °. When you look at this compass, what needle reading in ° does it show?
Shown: **325** °
